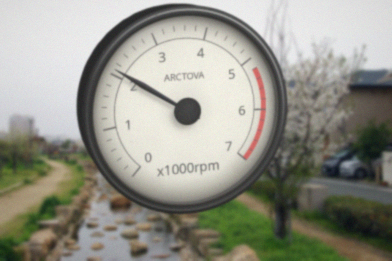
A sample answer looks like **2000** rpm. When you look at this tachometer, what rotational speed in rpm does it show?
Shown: **2100** rpm
